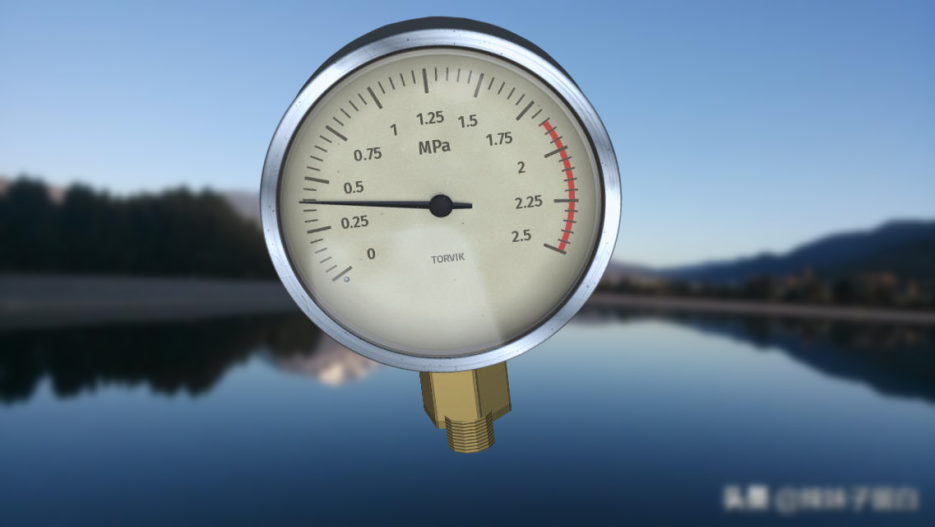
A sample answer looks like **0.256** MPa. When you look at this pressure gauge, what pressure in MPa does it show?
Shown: **0.4** MPa
